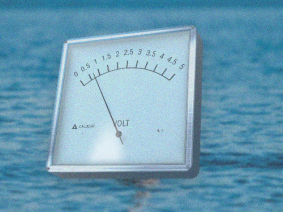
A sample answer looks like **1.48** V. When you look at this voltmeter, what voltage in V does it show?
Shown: **0.75** V
